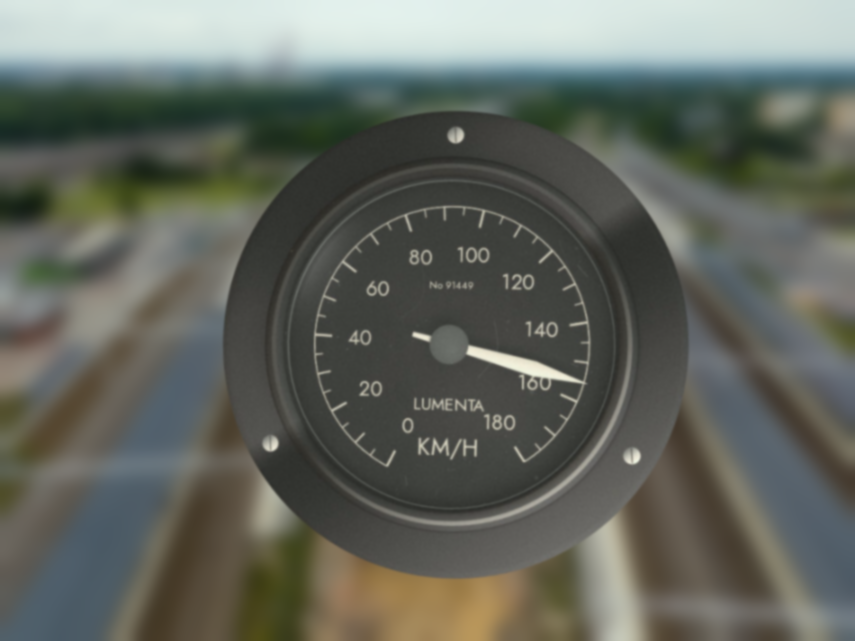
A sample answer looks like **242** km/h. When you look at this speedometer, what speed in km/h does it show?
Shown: **155** km/h
